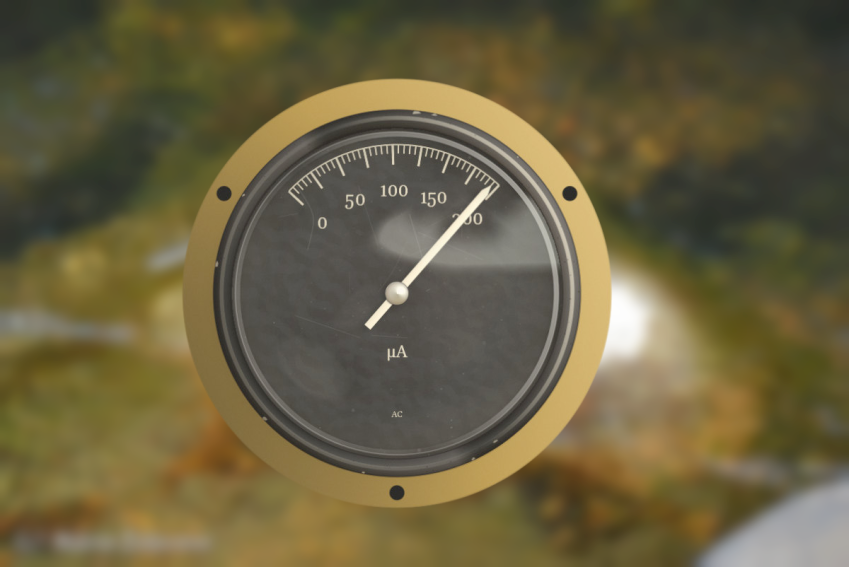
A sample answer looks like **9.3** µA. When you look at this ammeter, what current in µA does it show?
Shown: **195** µA
